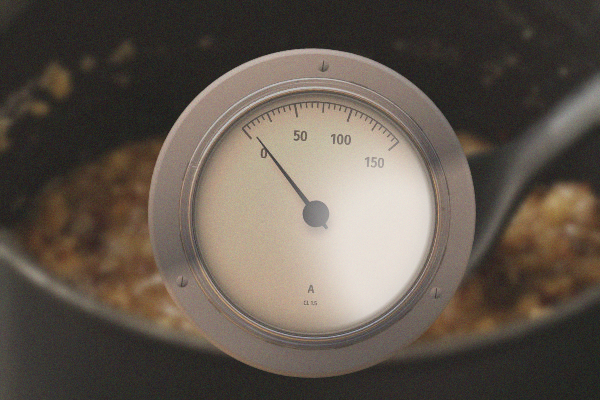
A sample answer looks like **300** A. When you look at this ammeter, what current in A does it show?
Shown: **5** A
